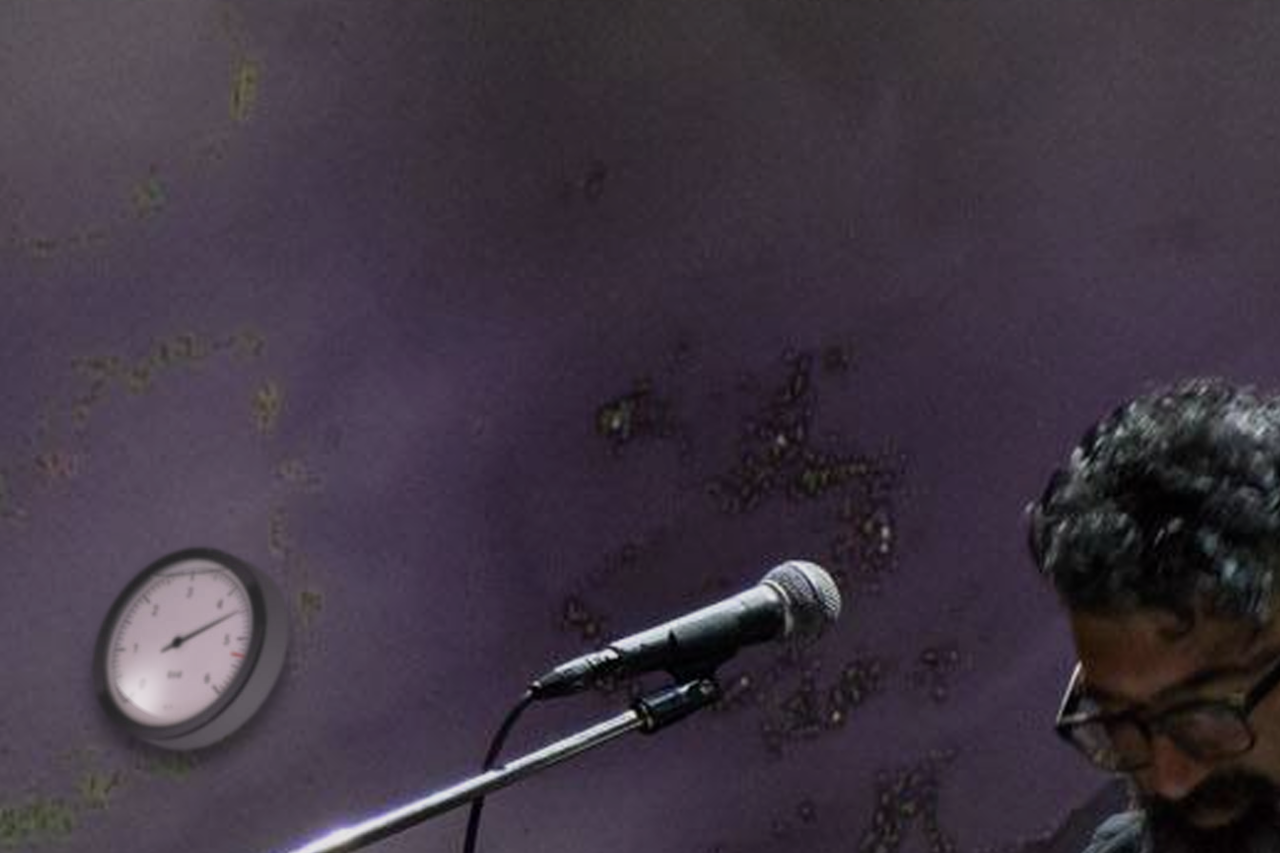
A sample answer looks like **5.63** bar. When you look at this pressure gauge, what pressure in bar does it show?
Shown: **4.5** bar
